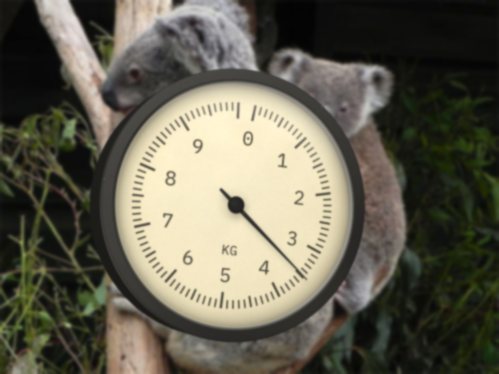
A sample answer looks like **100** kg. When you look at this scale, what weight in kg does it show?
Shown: **3.5** kg
